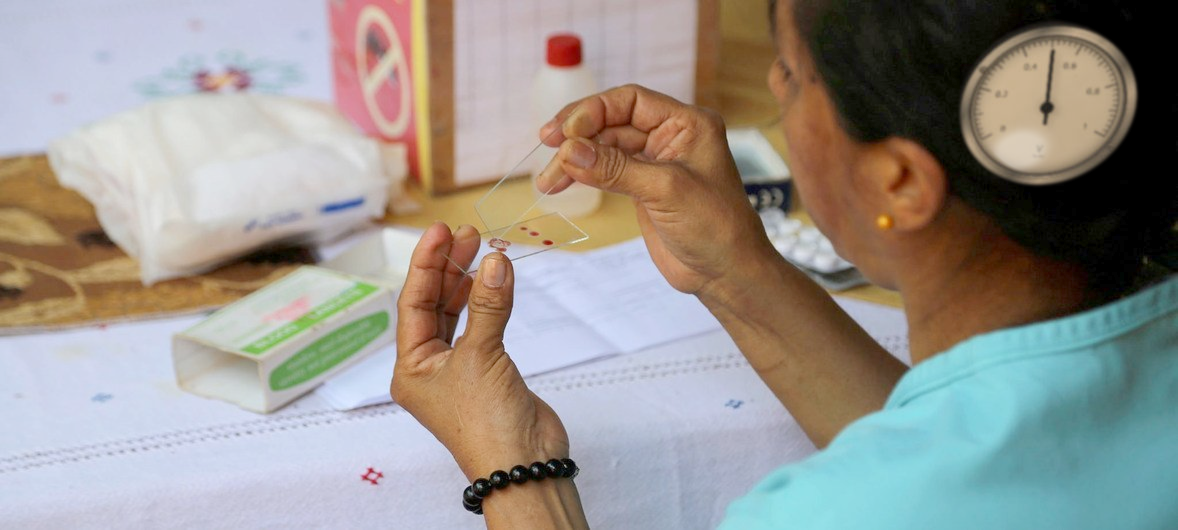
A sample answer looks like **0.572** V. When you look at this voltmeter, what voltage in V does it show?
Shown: **0.5** V
